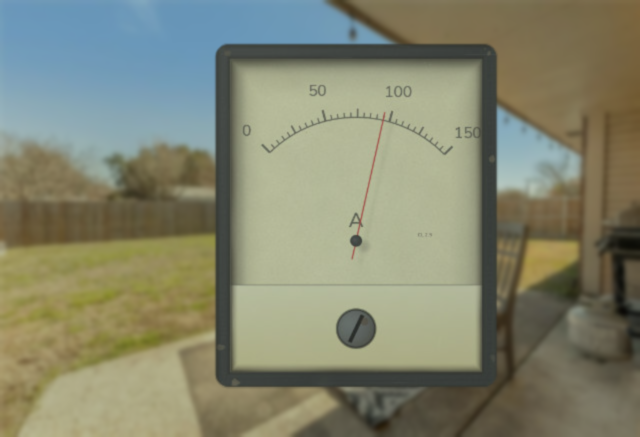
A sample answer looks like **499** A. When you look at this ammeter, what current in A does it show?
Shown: **95** A
